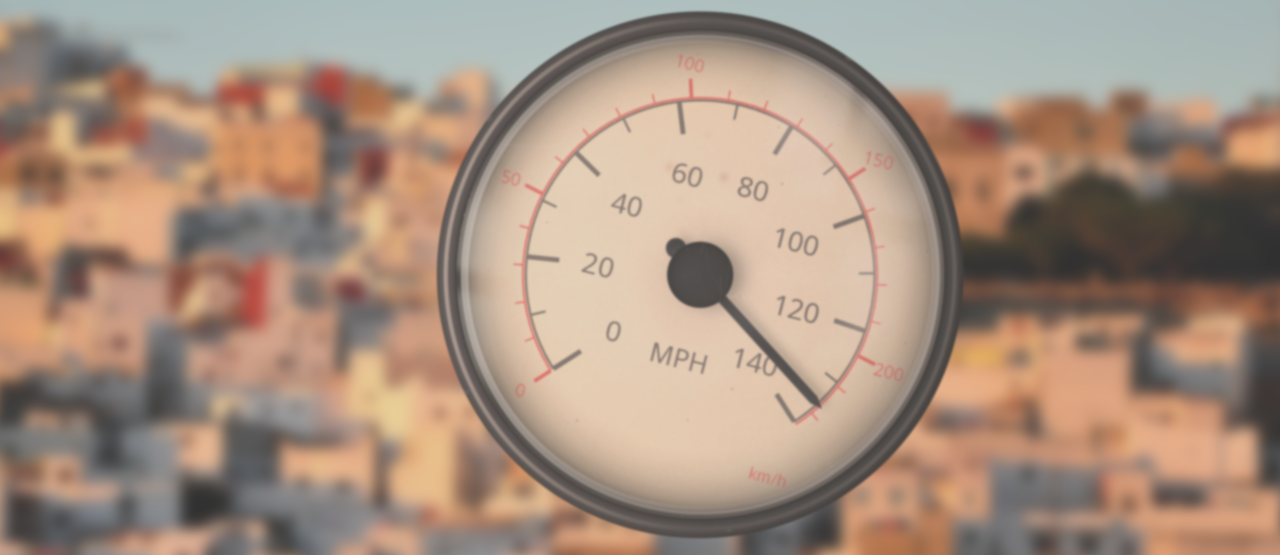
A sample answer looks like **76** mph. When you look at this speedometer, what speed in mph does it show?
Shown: **135** mph
